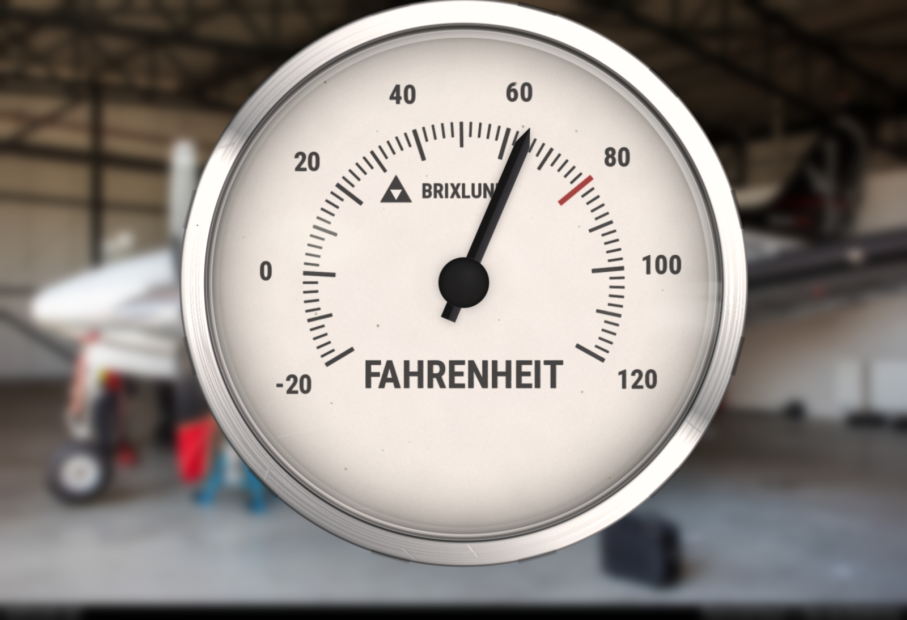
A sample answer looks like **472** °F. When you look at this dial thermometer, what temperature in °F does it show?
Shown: **64** °F
